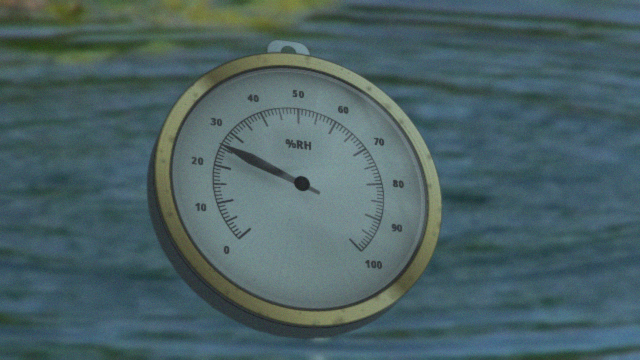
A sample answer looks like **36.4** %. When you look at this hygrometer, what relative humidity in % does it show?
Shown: **25** %
